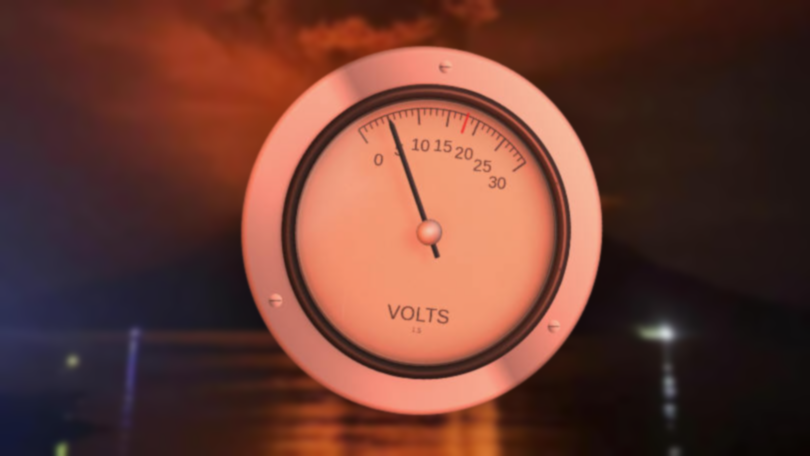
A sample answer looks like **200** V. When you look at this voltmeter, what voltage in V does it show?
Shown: **5** V
